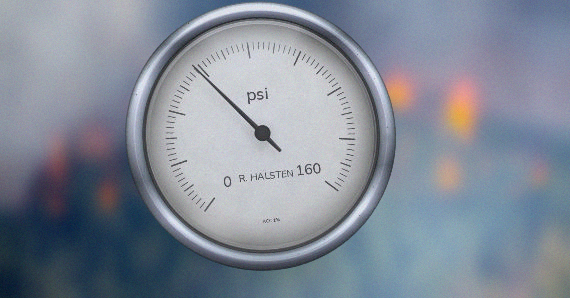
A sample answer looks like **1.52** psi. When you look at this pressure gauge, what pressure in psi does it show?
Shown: **58** psi
